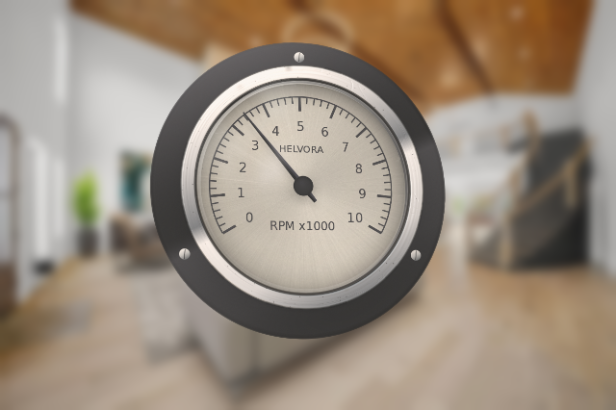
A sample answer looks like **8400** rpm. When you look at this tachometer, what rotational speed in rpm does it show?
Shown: **3400** rpm
